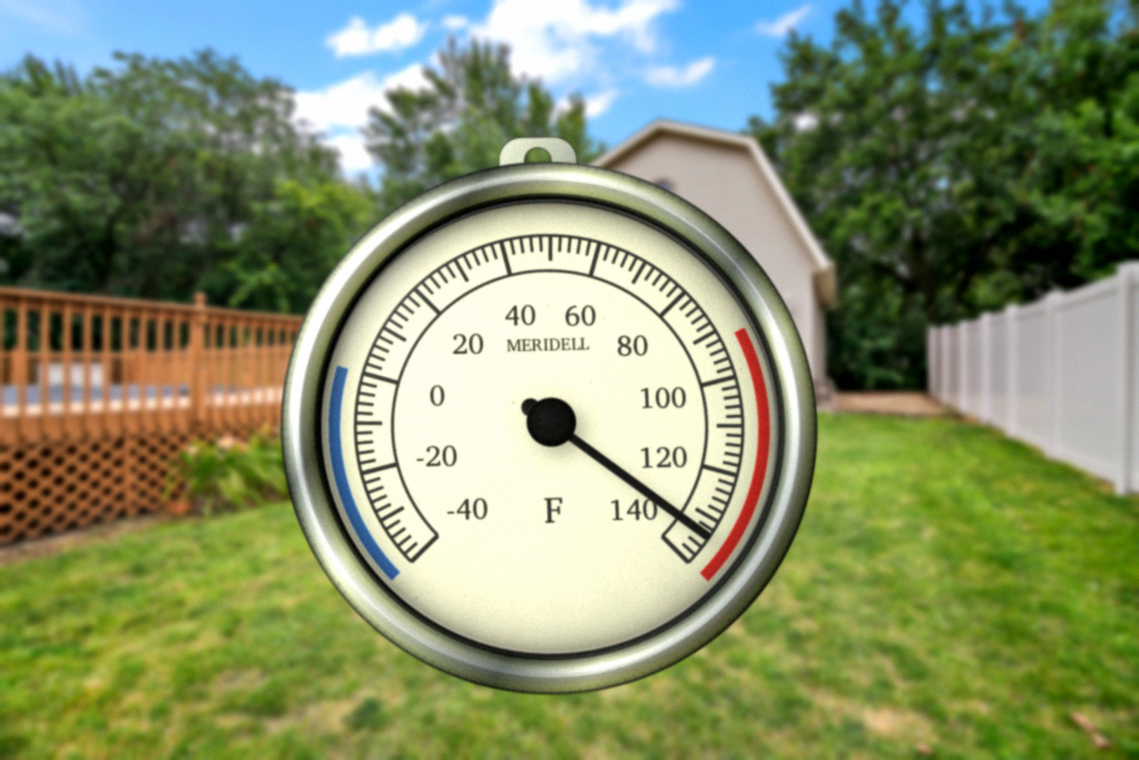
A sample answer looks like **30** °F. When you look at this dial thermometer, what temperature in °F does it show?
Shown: **134** °F
